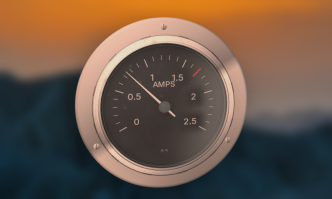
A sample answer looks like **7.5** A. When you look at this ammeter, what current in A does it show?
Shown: **0.75** A
